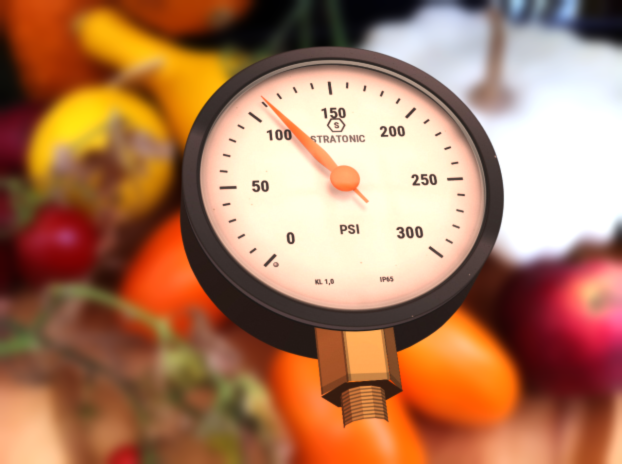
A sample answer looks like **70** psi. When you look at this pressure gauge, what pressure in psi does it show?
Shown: **110** psi
